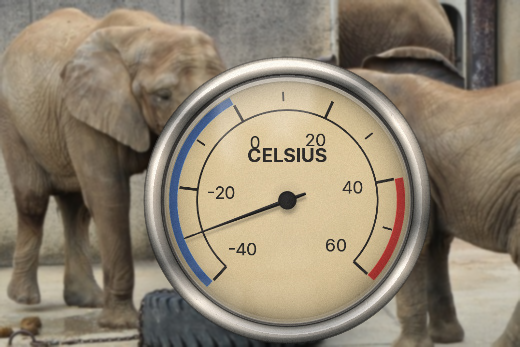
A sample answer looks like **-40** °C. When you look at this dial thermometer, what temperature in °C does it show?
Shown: **-30** °C
